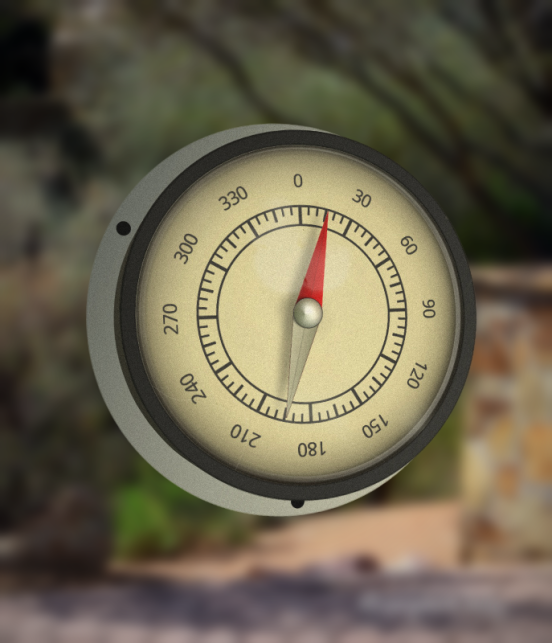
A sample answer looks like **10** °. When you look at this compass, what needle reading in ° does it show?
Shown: **15** °
